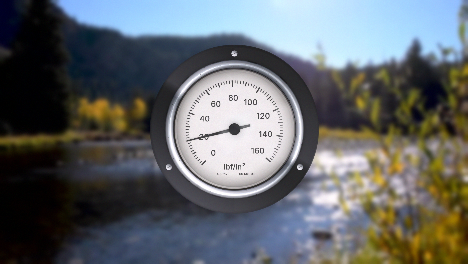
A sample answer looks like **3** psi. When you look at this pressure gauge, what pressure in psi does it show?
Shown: **20** psi
